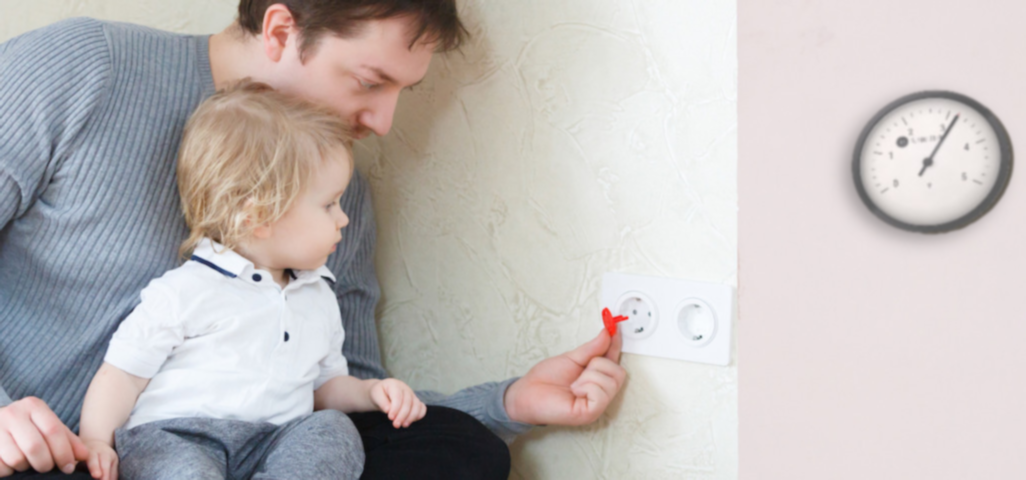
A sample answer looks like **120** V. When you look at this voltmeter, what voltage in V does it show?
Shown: **3.2** V
